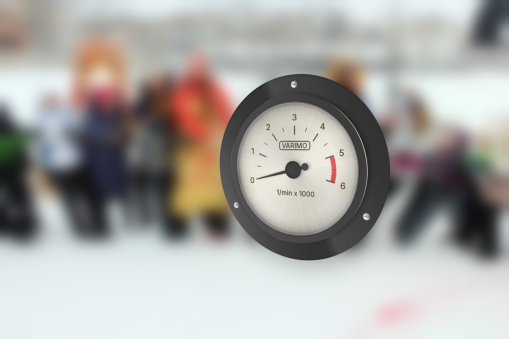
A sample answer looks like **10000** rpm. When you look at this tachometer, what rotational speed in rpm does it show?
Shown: **0** rpm
